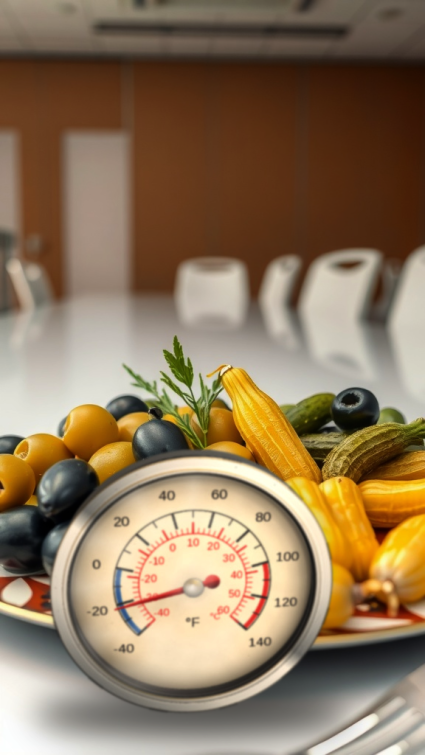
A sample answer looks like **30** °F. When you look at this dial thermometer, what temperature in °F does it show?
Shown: **-20** °F
